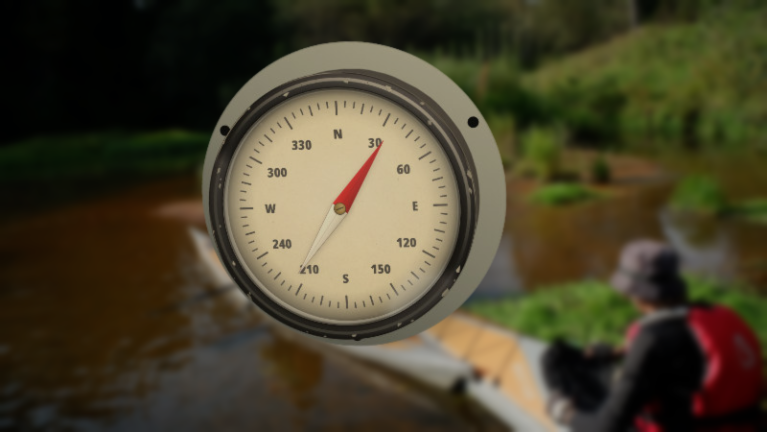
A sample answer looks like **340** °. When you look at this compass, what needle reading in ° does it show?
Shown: **35** °
